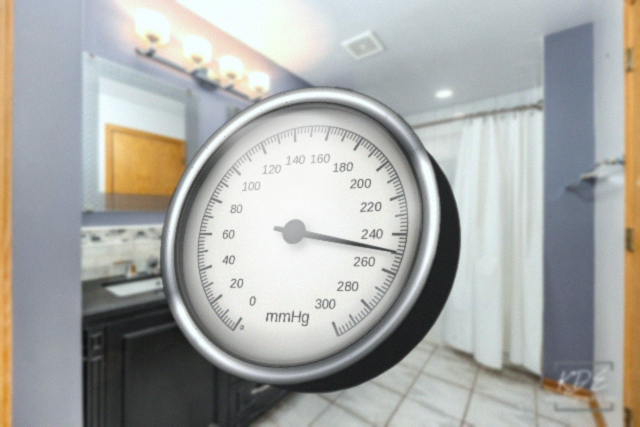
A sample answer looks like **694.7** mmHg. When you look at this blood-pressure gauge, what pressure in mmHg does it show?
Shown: **250** mmHg
